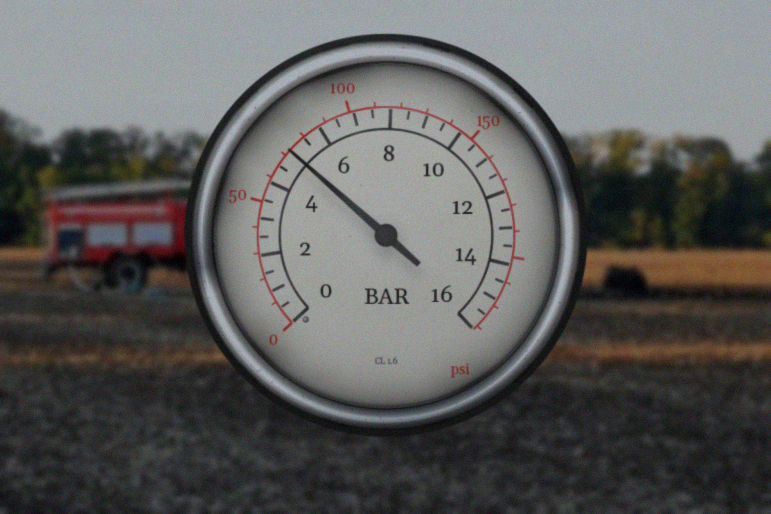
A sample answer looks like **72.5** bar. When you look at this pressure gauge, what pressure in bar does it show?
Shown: **5** bar
